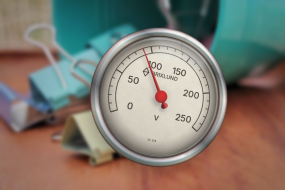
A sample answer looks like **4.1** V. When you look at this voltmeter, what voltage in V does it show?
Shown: **90** V
